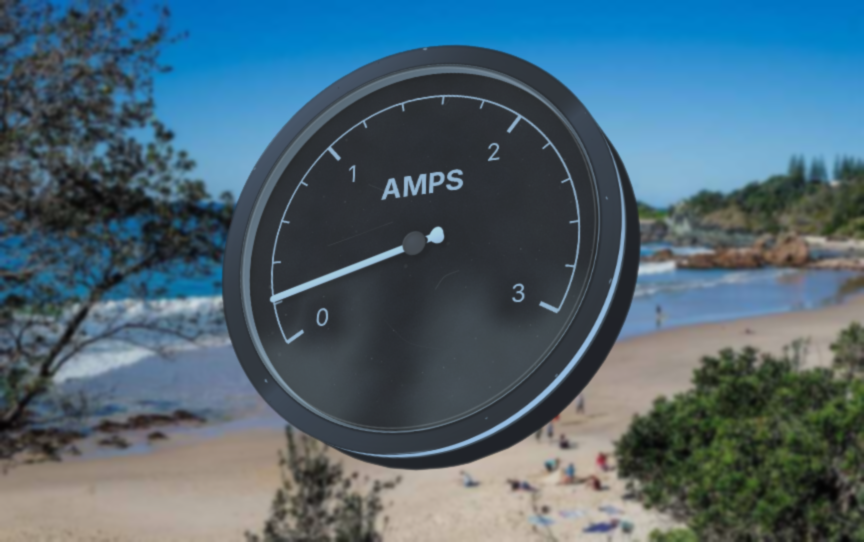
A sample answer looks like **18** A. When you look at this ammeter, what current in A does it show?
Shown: **0.2** A
